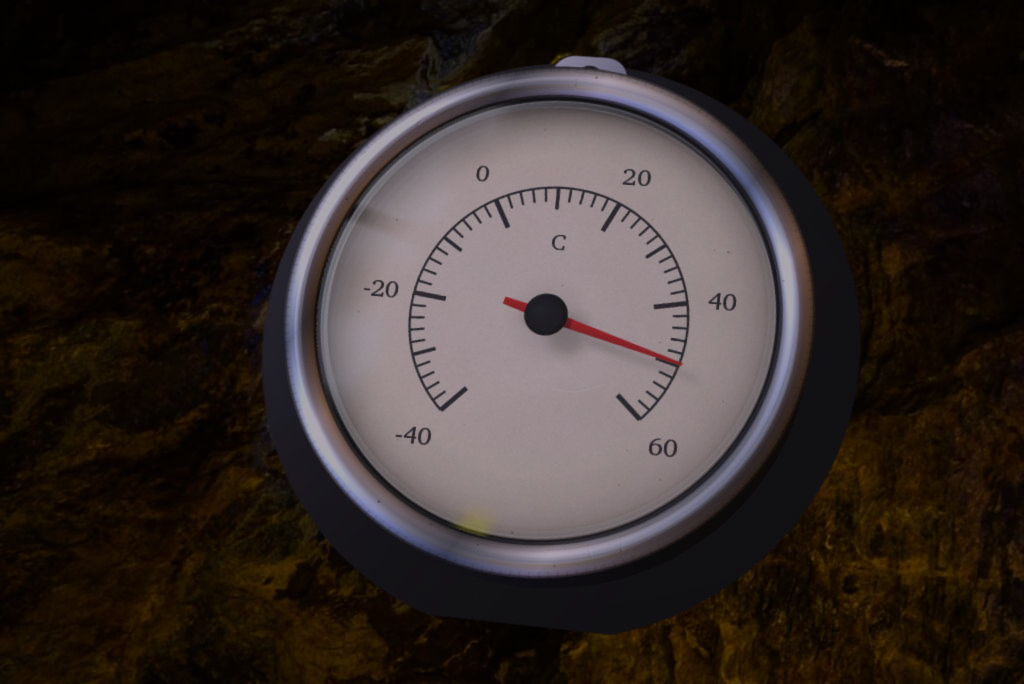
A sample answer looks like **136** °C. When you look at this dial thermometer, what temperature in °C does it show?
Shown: **50** °C
